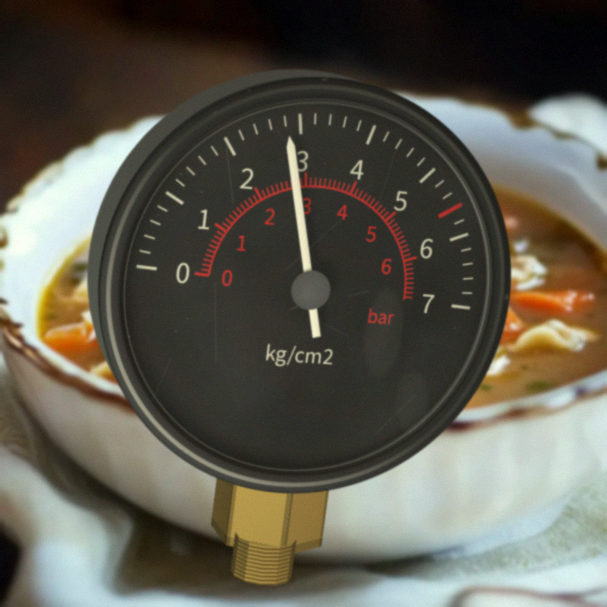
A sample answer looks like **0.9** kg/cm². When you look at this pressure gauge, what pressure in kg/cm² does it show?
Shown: **2.8** kg/cm²
